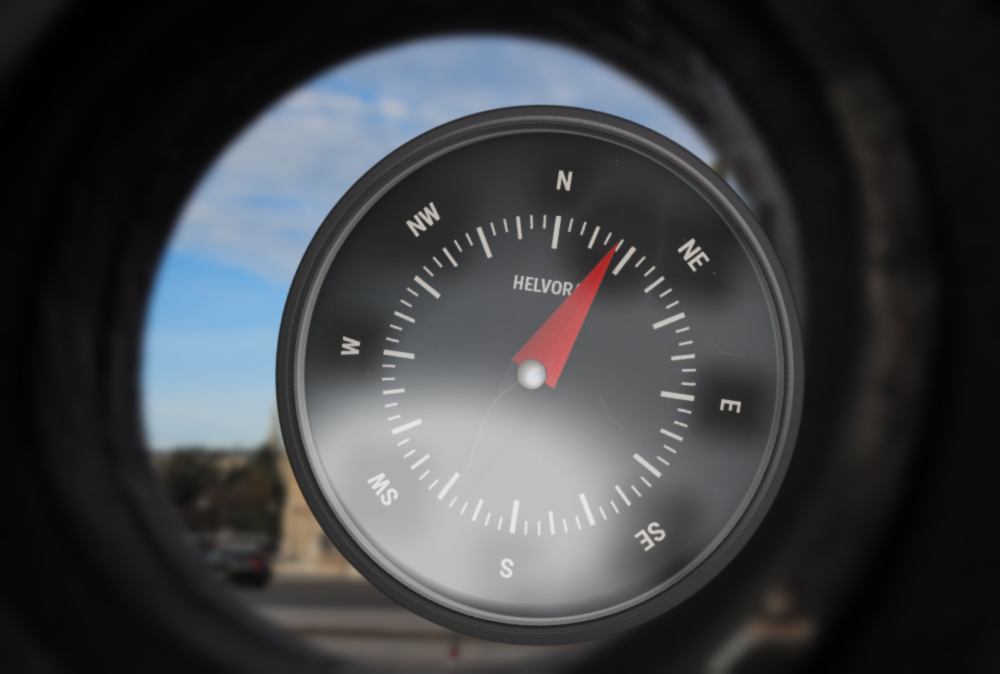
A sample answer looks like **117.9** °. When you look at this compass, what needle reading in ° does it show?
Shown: **25** °
